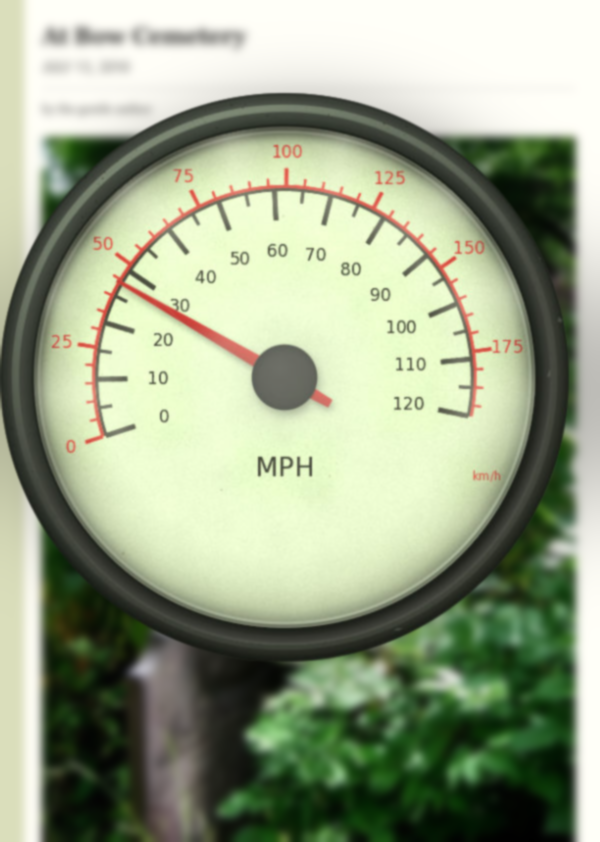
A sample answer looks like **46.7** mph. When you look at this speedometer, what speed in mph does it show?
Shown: **27.5** mph
